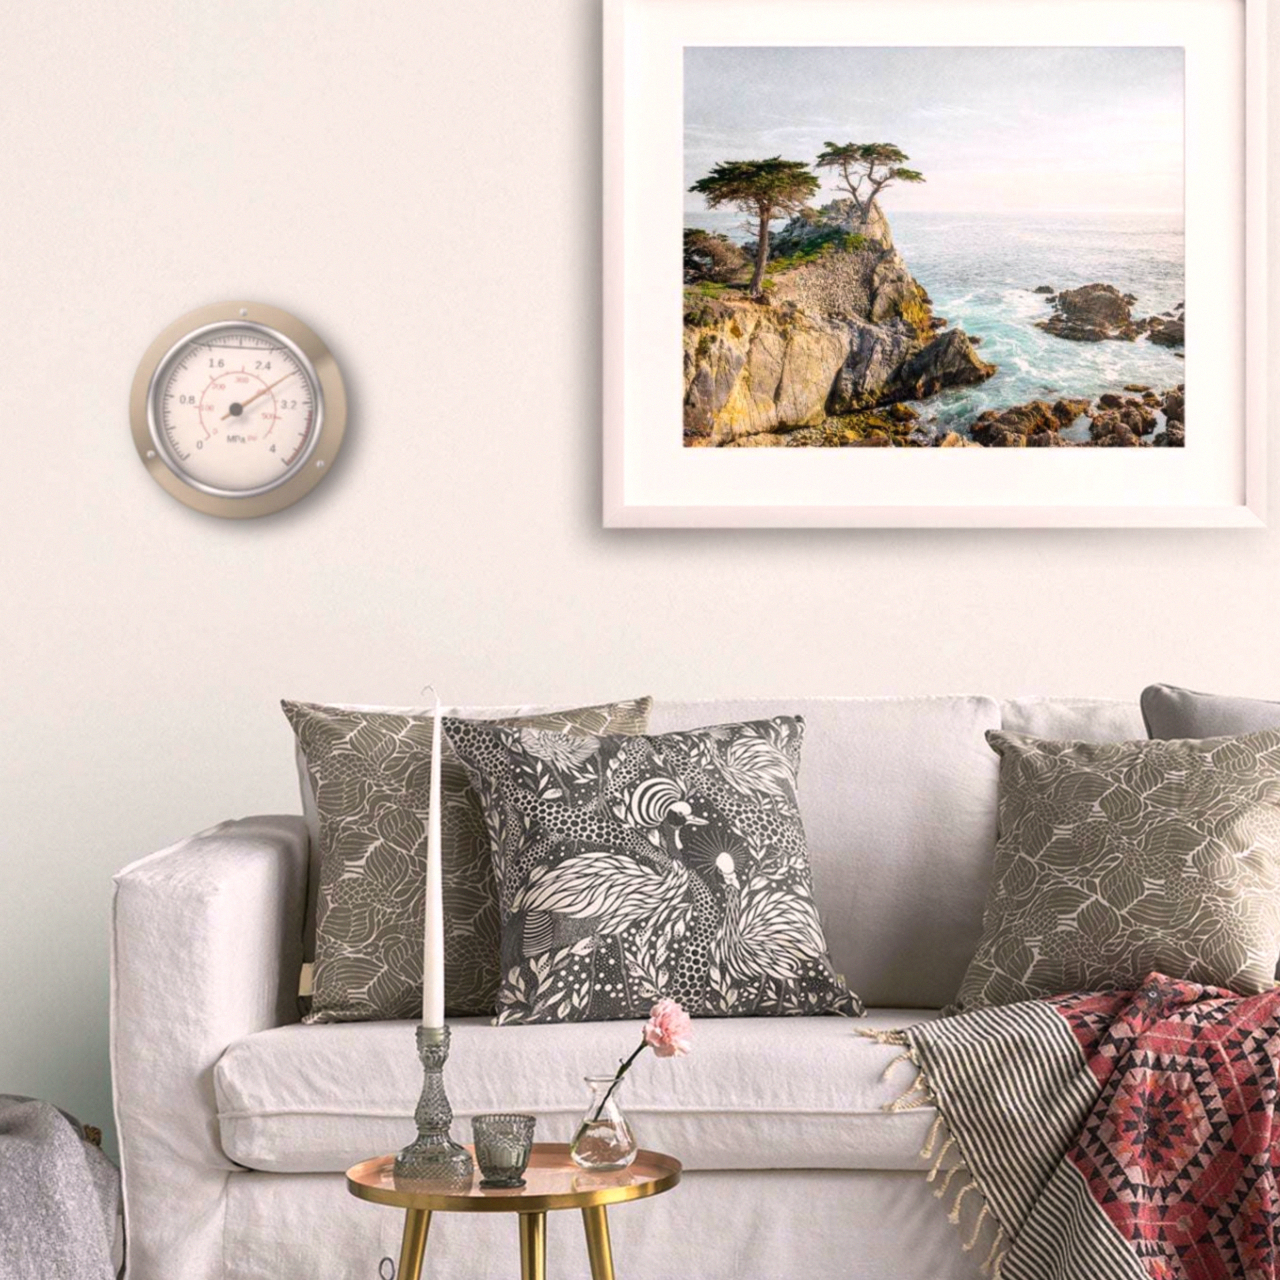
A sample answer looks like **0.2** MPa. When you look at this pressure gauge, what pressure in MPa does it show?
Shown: **2.8** MPa
